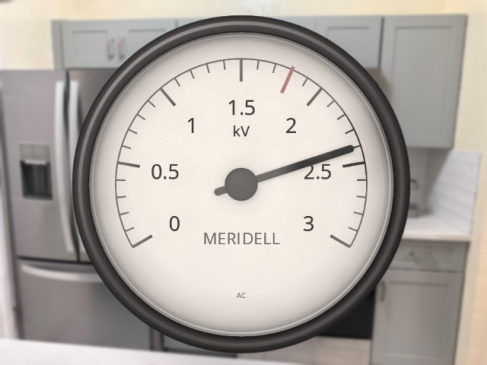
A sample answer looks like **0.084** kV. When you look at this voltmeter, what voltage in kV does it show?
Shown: **2.4** kV
